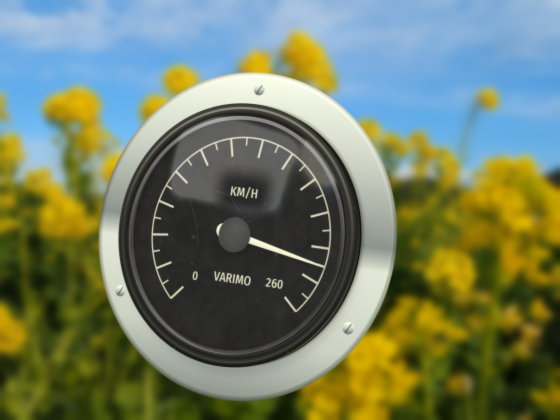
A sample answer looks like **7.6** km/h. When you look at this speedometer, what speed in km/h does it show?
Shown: **230** km/h
